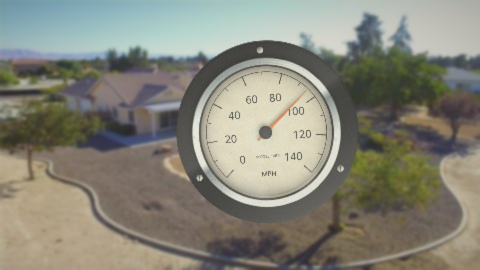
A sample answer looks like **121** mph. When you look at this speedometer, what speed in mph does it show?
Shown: **95** mph
